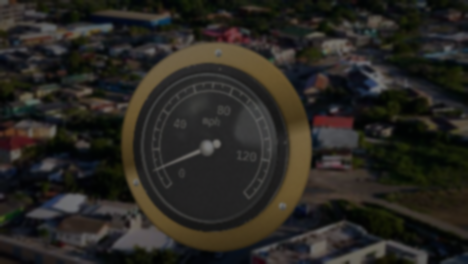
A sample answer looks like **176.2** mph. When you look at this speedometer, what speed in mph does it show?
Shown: **10** mph
